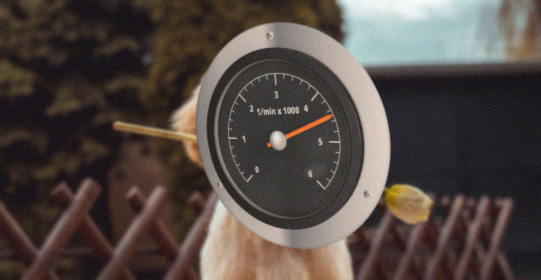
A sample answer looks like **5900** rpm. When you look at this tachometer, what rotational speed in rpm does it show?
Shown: **4500** rpm
